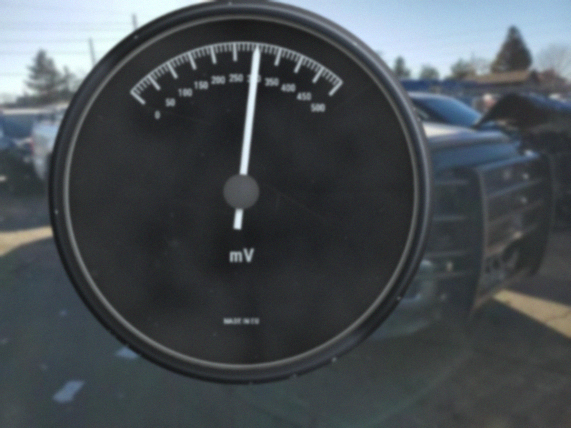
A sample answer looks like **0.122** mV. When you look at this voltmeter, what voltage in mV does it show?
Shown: **300** mV
